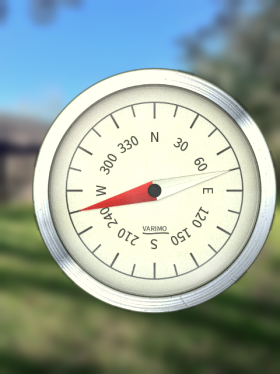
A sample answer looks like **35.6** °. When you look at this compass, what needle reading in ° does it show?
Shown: **255** °
